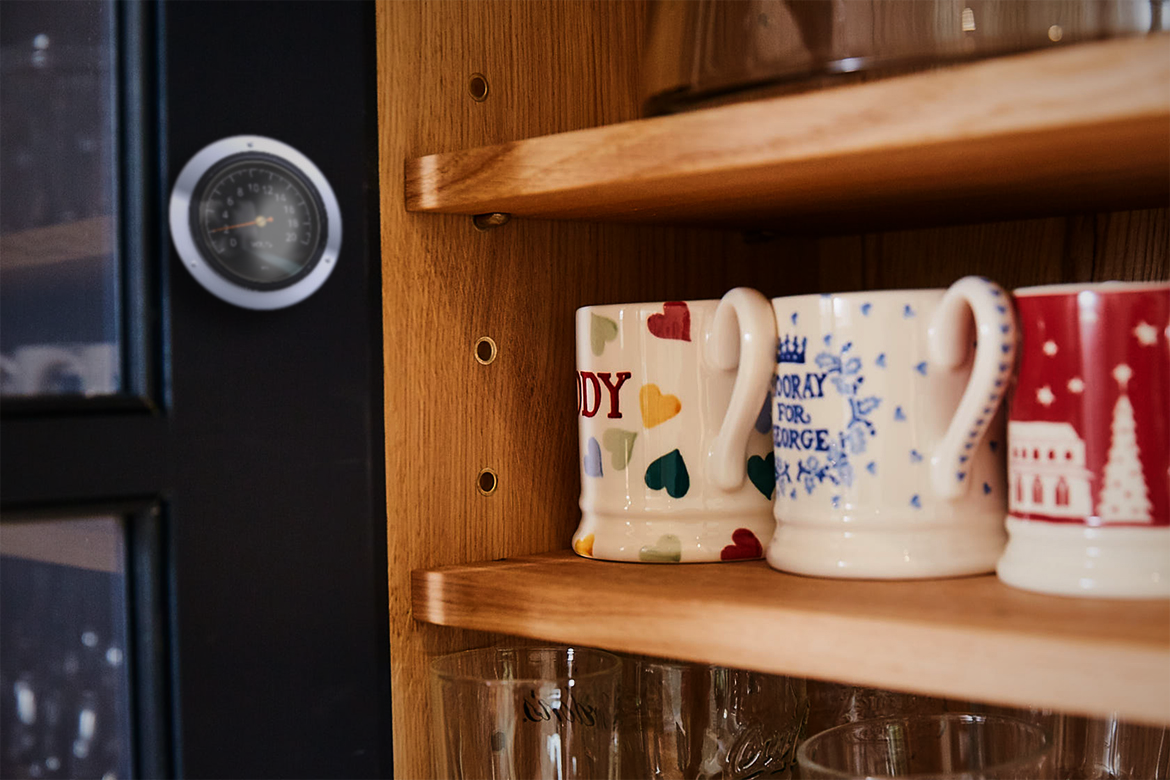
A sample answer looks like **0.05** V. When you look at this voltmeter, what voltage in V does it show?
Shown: **2** V
